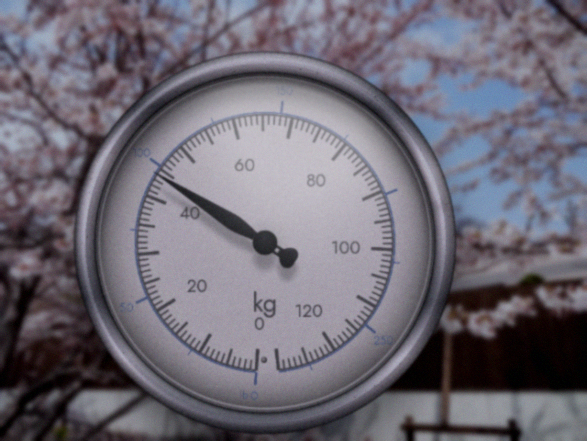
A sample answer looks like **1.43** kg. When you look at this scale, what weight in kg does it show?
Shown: **44** kg
